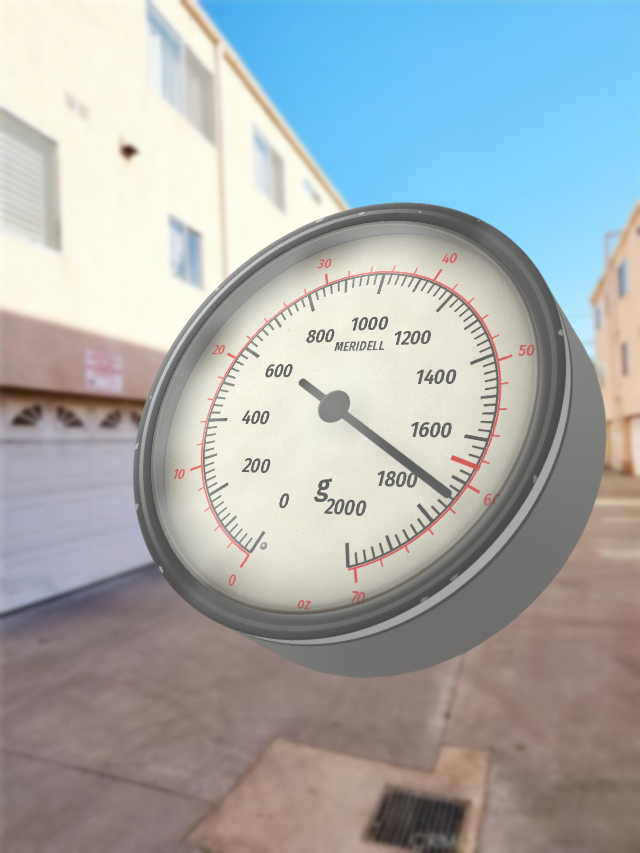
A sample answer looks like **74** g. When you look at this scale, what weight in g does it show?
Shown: **1740** g
